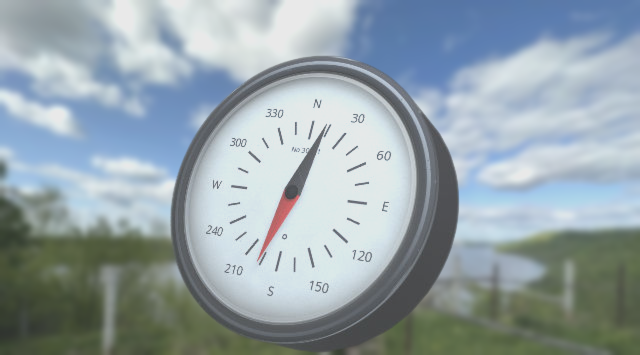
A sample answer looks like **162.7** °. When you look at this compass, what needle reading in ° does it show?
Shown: **195** °
